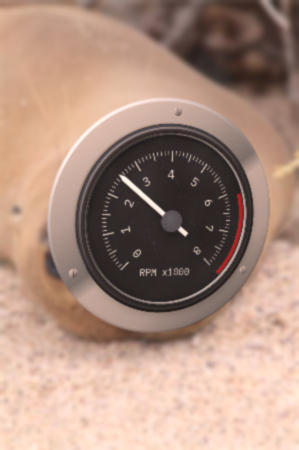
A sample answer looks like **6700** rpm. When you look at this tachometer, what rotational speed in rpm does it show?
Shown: **2500** rpm
